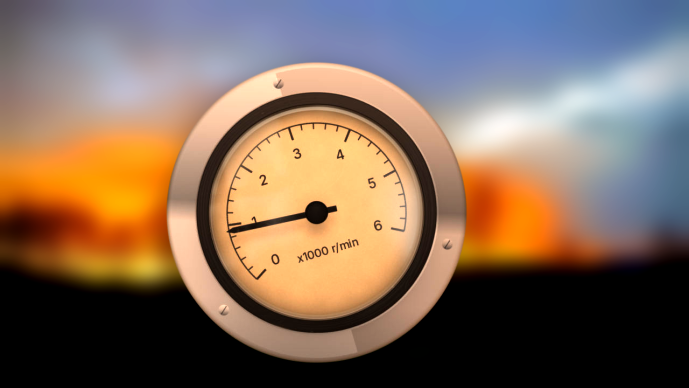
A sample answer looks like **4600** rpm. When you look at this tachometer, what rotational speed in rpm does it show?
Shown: **900** rpm
